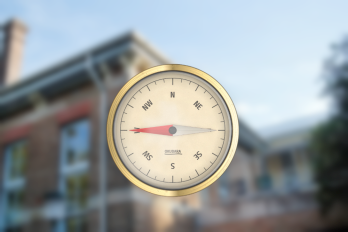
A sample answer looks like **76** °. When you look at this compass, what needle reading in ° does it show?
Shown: **270** °
